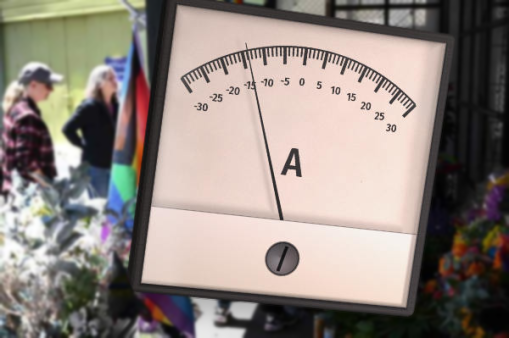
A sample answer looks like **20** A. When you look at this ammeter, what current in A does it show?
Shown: **-14** A
